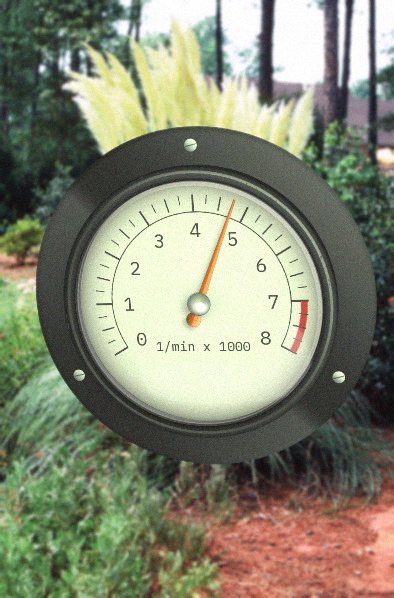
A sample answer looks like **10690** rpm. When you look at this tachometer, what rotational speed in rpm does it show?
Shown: **4750** rpm
